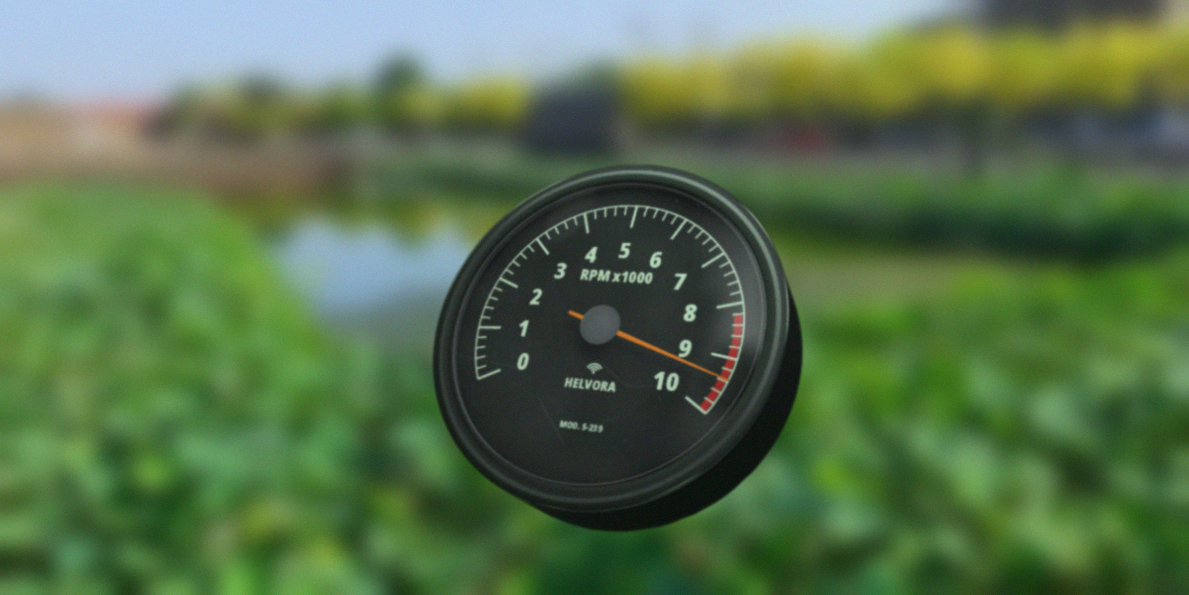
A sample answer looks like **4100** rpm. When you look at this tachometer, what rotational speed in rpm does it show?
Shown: **9400** rpm
